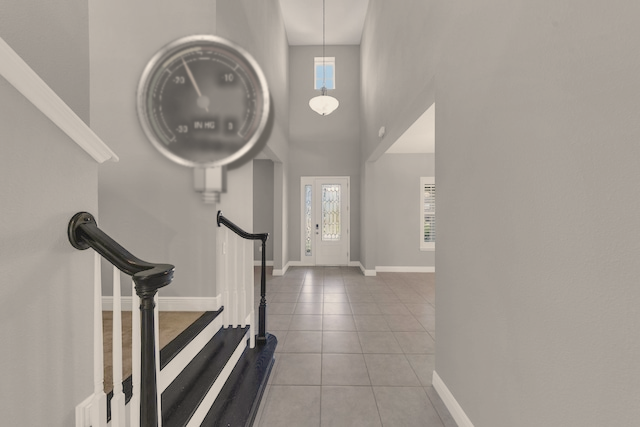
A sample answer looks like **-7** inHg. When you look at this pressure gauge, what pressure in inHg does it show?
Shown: **-17.5** inHg
